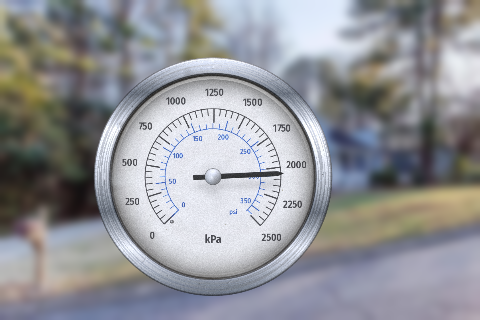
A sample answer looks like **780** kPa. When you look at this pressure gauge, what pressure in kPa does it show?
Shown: **2050** kPa
